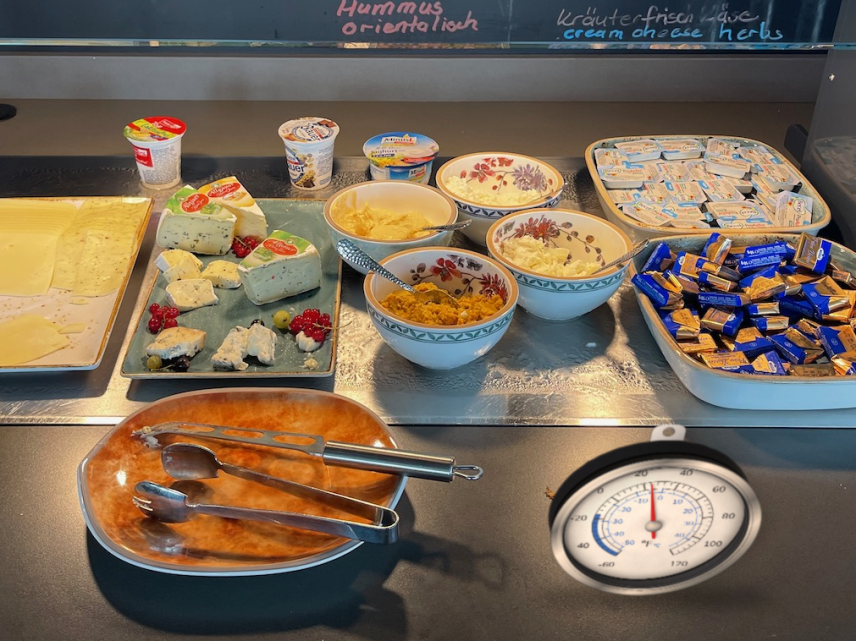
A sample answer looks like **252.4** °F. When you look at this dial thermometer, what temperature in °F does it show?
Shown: **24** °F
